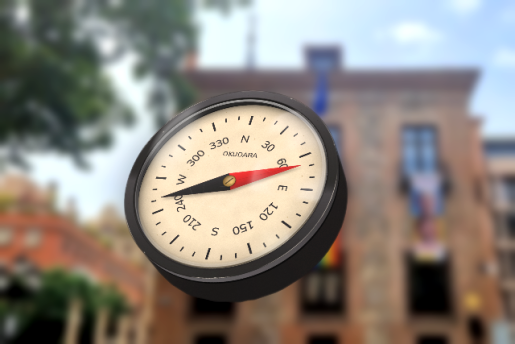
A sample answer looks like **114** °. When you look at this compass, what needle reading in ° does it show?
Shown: **70** °
